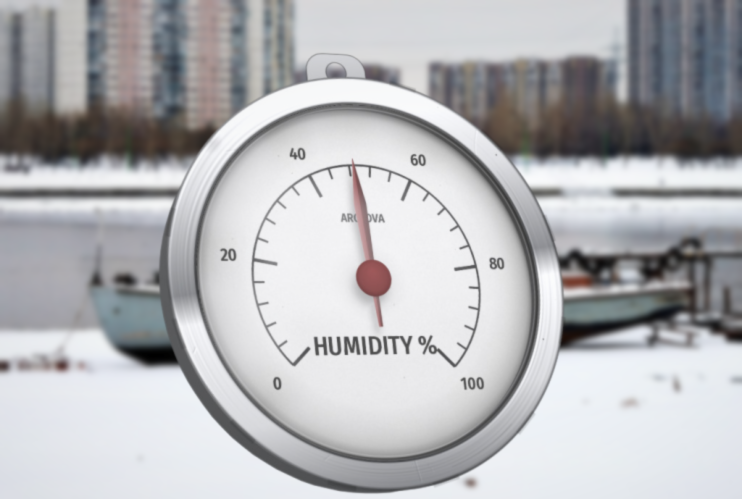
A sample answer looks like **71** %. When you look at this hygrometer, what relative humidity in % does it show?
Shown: **48** %
